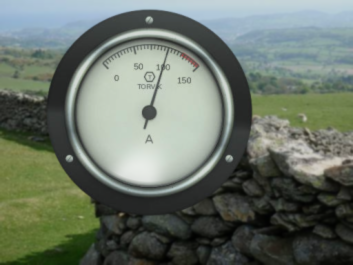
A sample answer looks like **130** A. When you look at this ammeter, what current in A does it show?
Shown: **100** A
